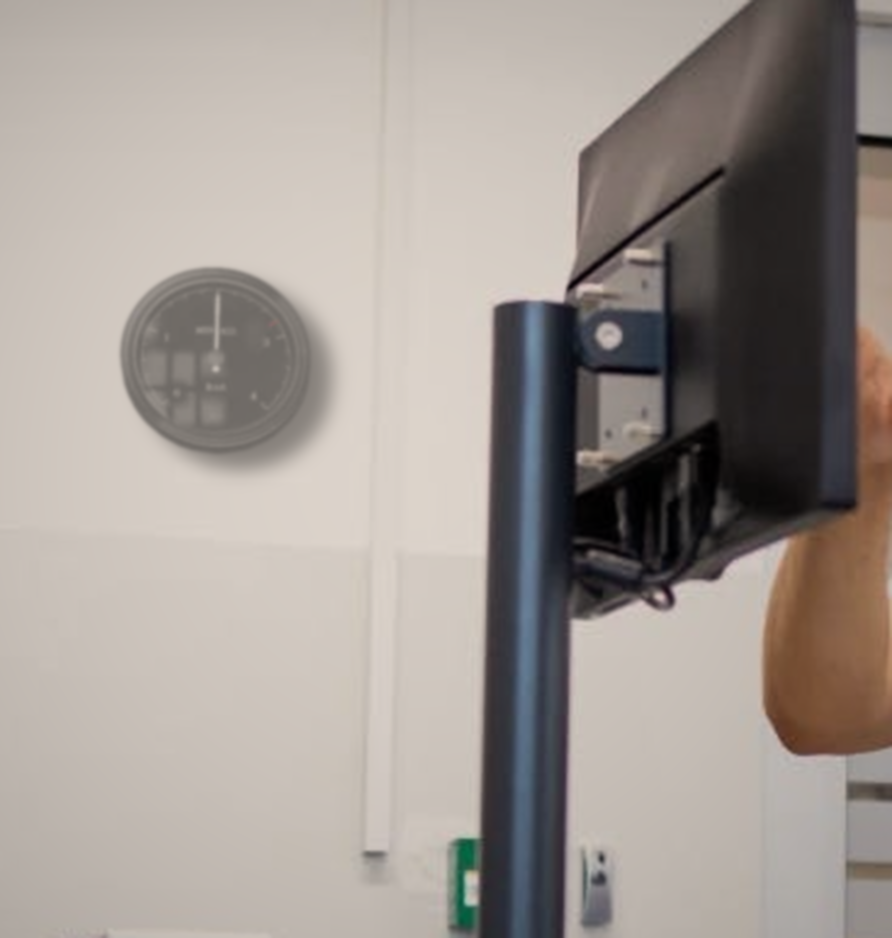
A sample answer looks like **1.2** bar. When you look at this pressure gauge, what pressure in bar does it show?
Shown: **2** bar
